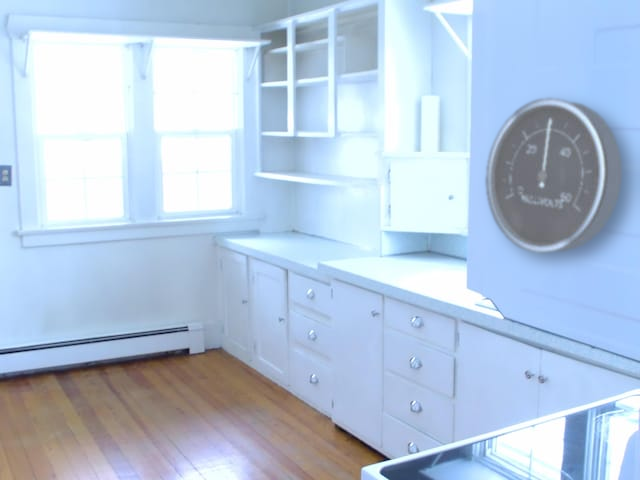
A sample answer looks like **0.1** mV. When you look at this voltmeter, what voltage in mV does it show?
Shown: **30** mV
